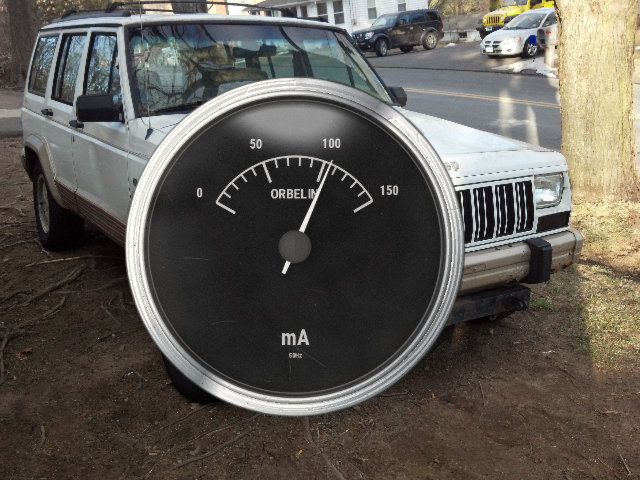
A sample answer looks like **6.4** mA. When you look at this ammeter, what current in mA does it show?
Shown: **105** mA
